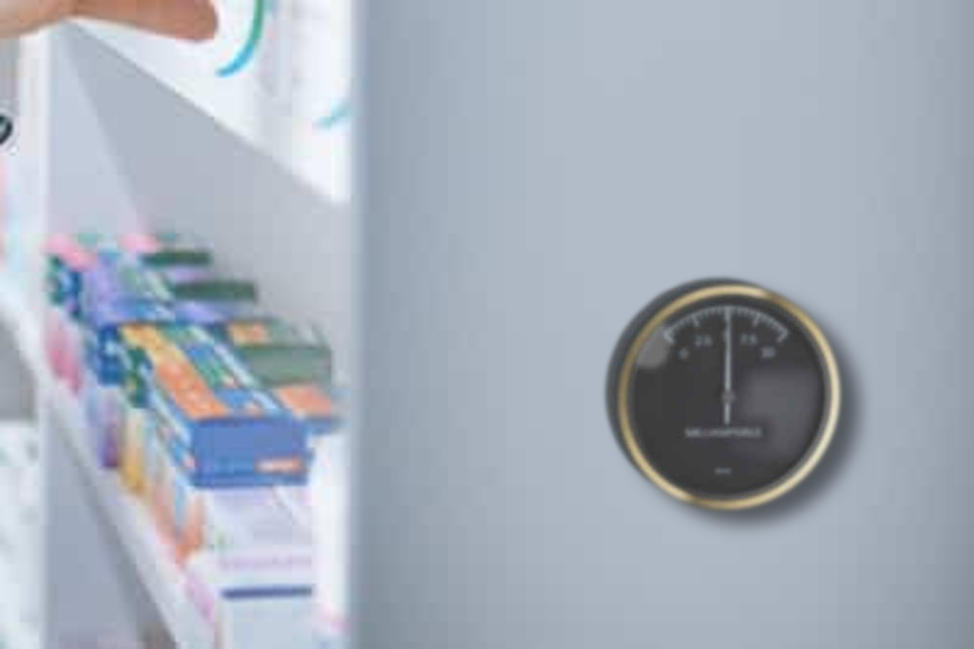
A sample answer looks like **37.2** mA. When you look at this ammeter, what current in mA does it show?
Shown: **5** mA
